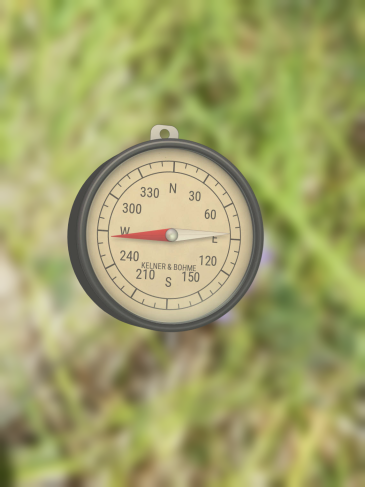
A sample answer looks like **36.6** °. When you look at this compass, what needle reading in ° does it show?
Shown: **265** °
